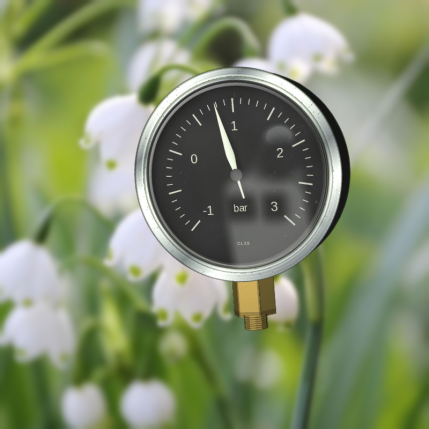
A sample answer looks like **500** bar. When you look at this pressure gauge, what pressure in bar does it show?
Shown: **0.8** bar
